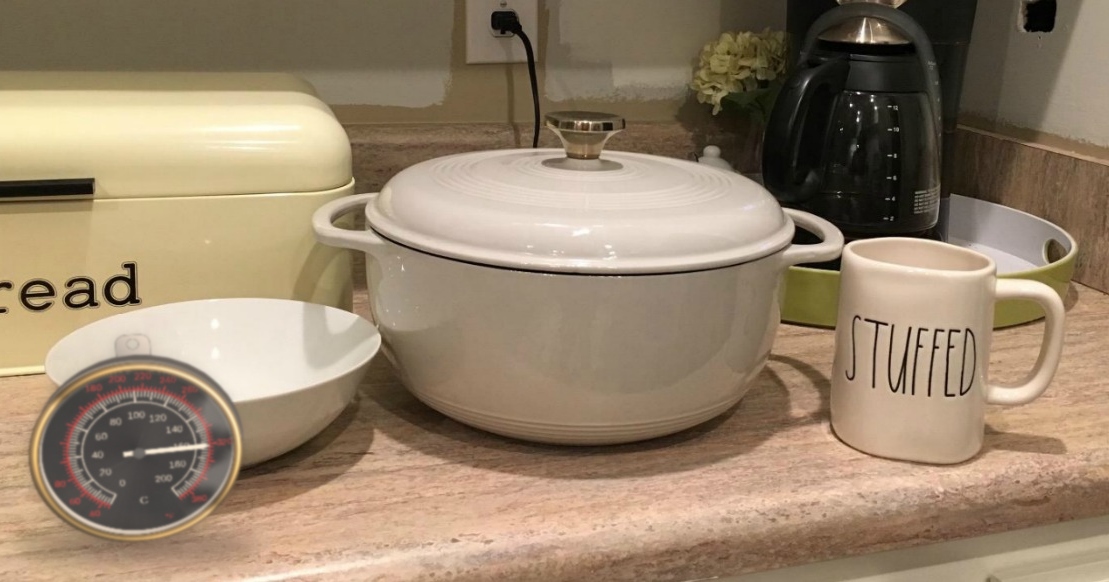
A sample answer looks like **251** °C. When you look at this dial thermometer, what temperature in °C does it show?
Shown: **160** °C
